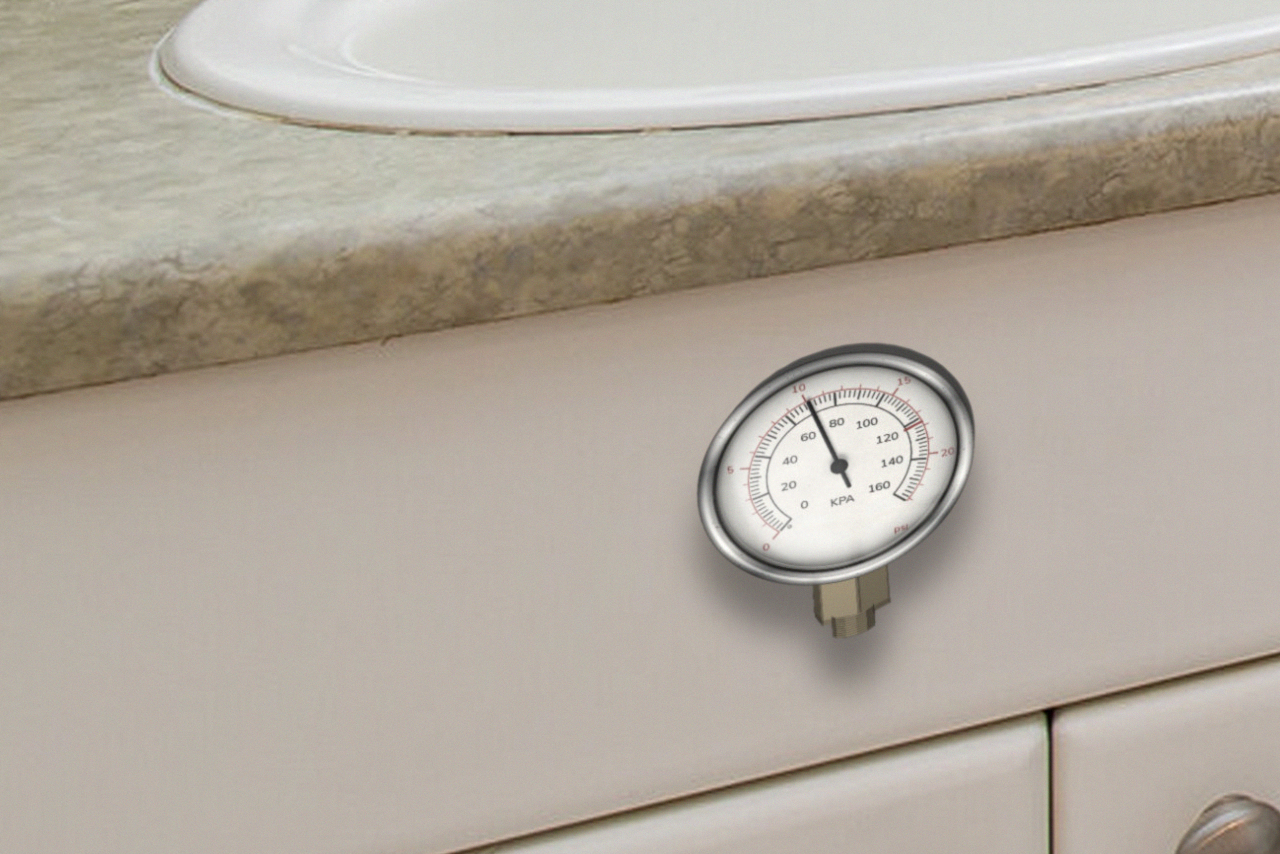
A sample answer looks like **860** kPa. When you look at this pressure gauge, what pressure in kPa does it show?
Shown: **70** kPa
